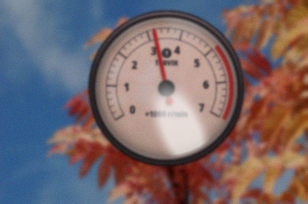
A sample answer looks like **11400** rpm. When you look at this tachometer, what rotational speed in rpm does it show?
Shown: **3200** rpm
